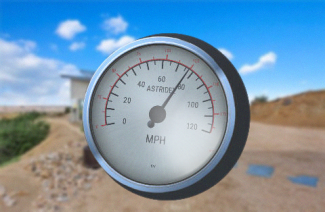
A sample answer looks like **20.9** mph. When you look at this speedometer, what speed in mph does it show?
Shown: **77.5** mph
